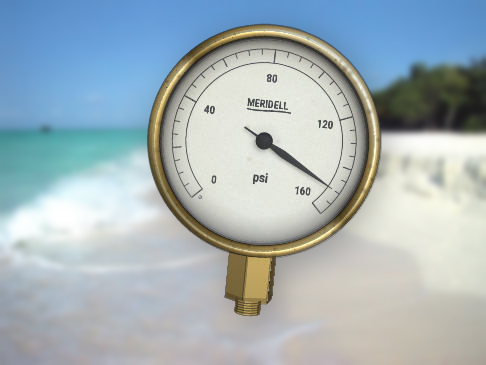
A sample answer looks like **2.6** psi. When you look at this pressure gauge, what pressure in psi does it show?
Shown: **150** psi
